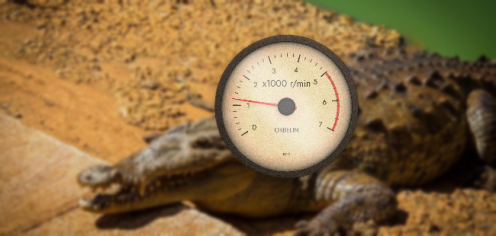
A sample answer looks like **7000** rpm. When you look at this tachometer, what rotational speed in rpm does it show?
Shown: **1200** rpm
